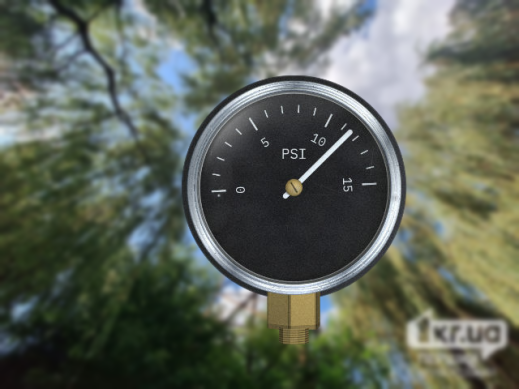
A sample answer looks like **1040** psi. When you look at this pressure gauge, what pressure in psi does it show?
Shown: **11.5** psi
